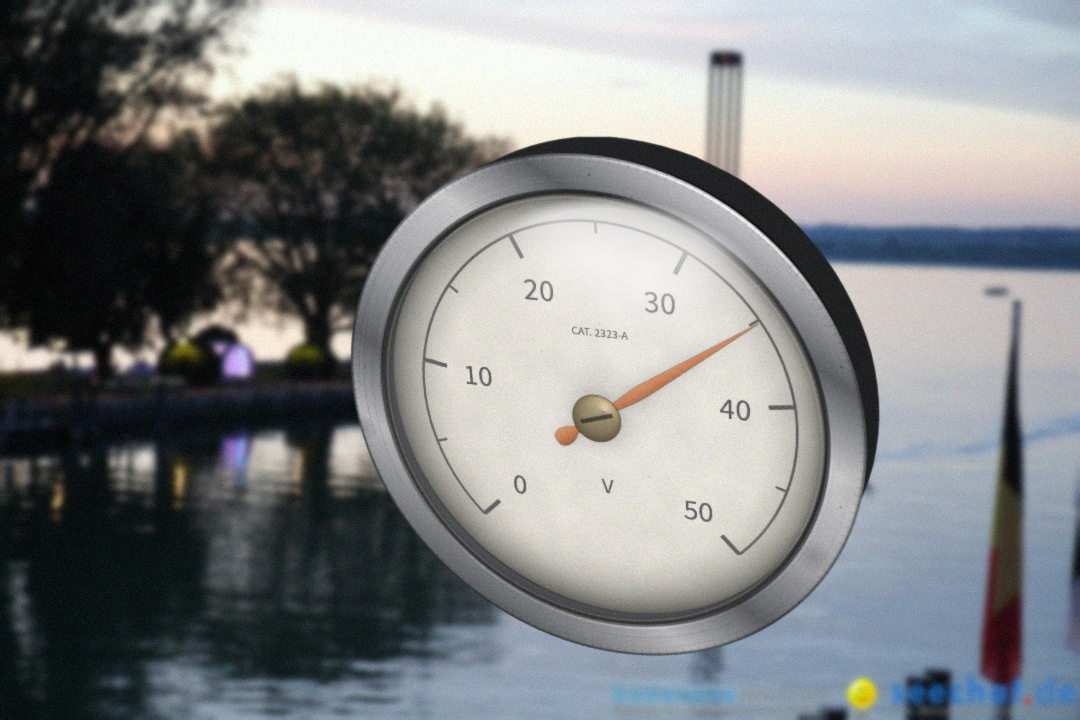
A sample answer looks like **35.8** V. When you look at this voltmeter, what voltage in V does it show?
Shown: **35** V
